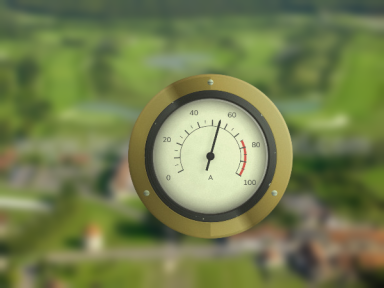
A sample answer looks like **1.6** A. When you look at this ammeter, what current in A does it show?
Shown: **55** A
